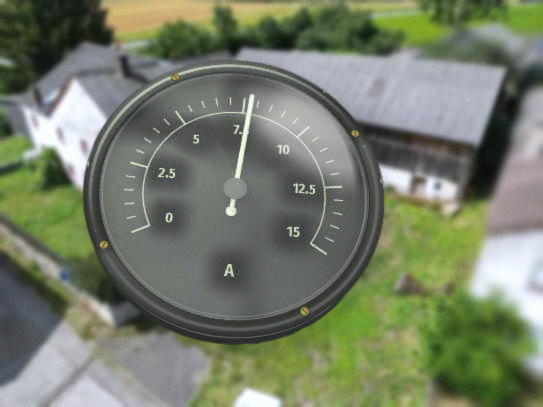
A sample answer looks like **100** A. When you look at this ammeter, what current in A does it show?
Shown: **7.75** A
